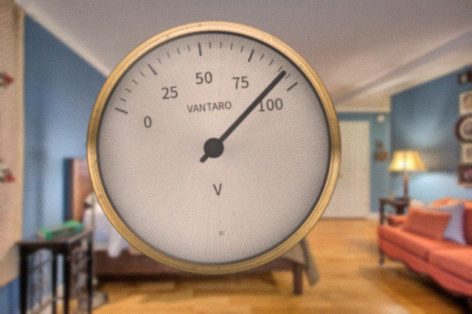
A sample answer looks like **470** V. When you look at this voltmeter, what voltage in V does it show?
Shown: **92.5** V
